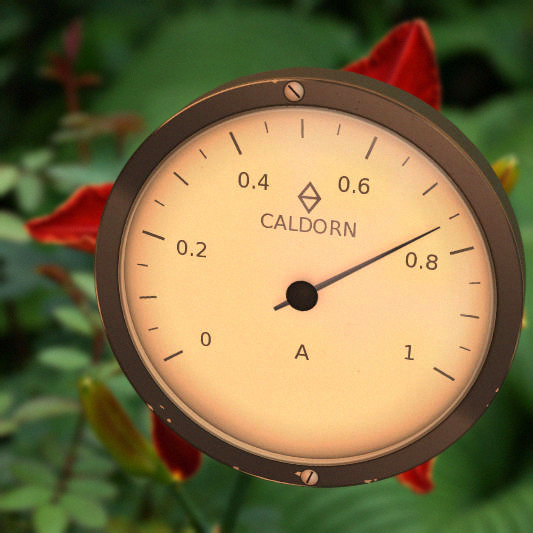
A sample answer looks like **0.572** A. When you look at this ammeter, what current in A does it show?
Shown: **0.75** A
